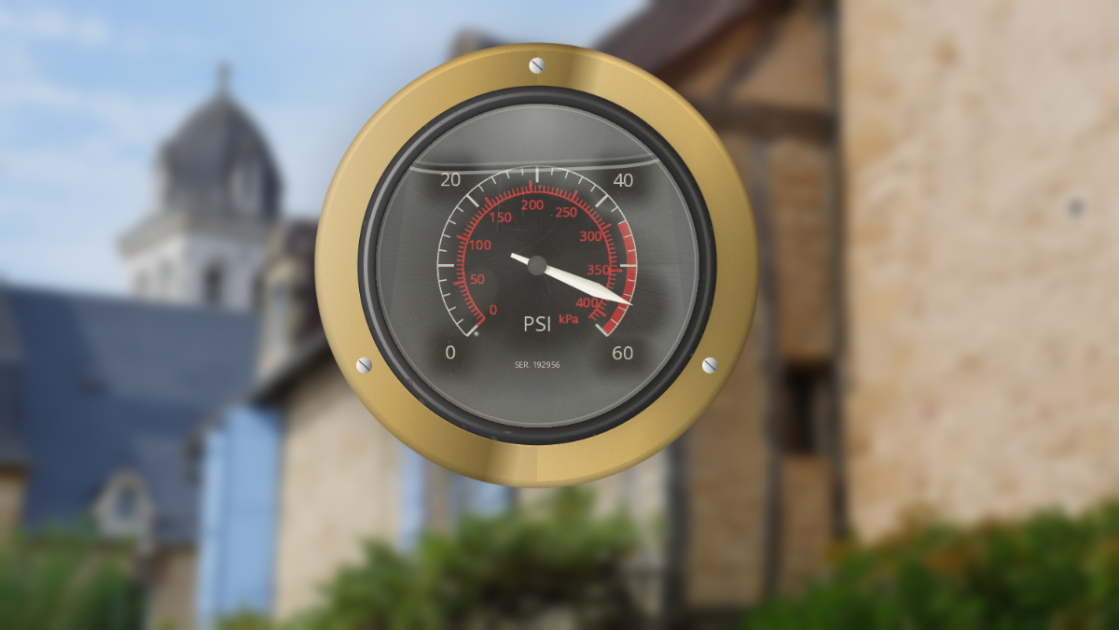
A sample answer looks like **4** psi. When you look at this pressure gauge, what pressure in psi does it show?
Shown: **55** psi
